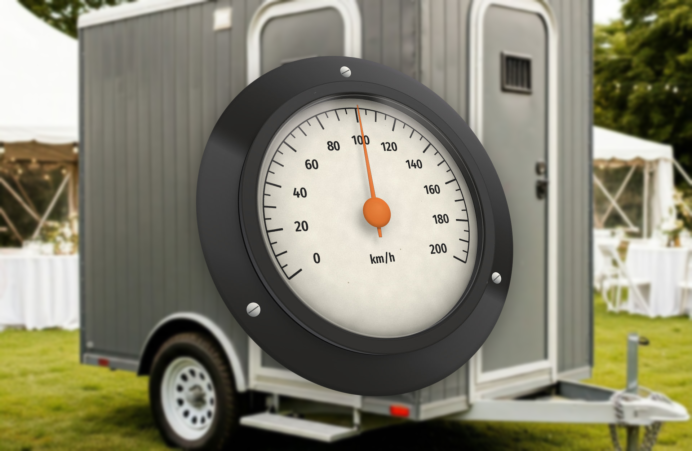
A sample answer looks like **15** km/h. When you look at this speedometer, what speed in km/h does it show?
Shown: **100** km/h
